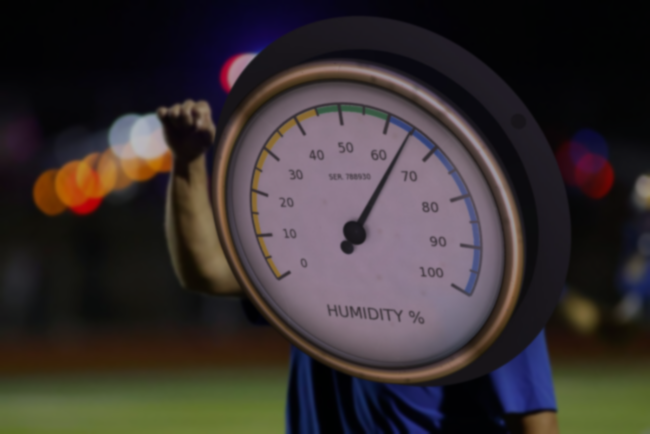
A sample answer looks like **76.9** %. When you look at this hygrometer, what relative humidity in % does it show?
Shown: **65** %
